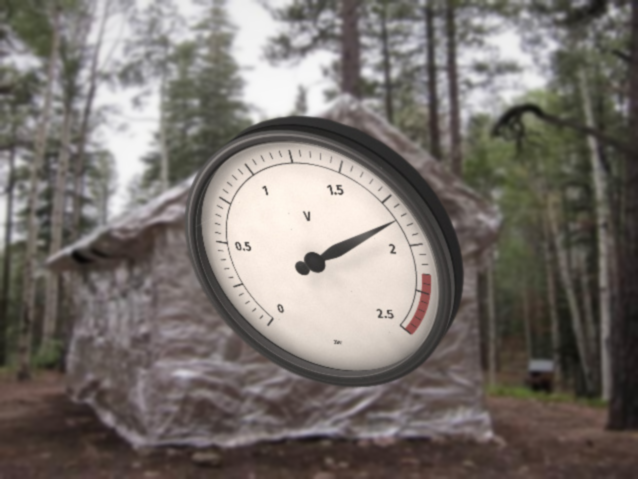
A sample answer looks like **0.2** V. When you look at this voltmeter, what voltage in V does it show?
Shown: **1.85** V
